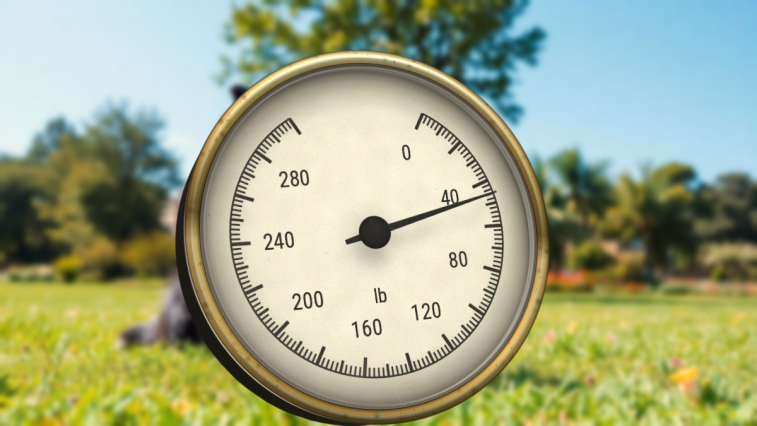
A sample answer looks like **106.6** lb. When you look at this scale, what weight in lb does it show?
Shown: **46** lb
